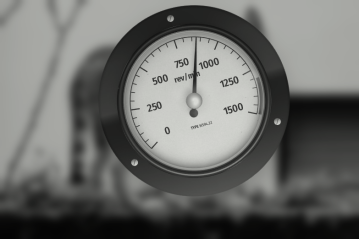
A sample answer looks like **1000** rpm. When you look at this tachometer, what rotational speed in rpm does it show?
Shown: **875** rpm
